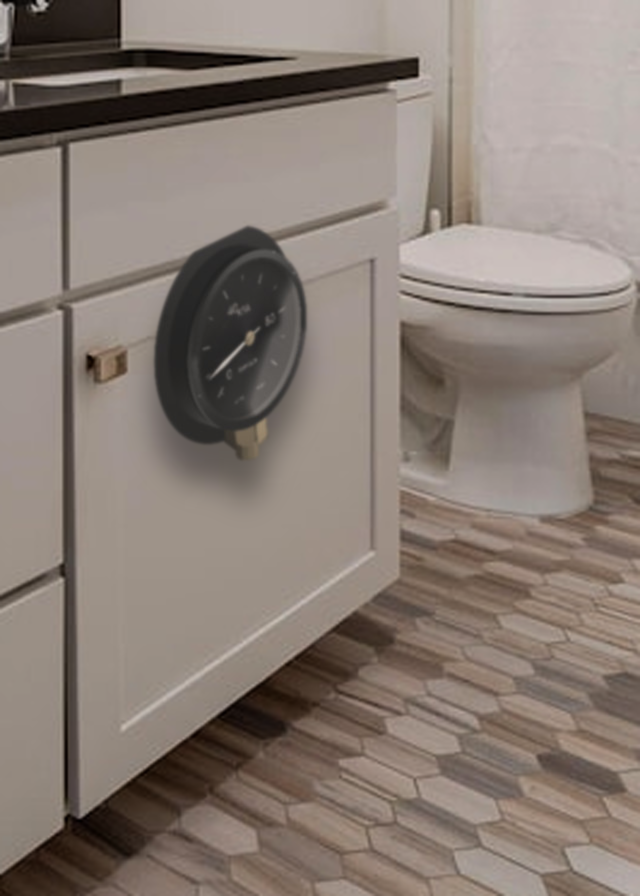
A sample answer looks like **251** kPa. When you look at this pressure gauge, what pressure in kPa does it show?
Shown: **10** kPa
